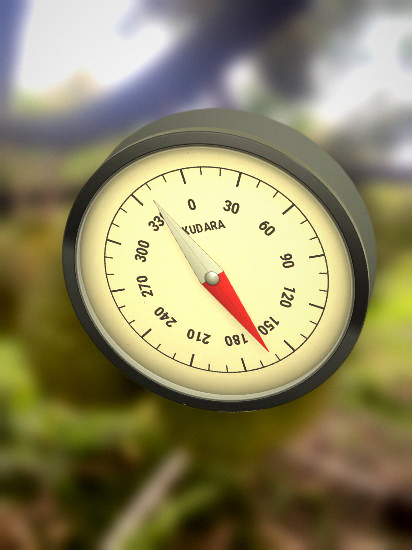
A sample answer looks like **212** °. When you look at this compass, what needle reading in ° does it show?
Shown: **160** °
